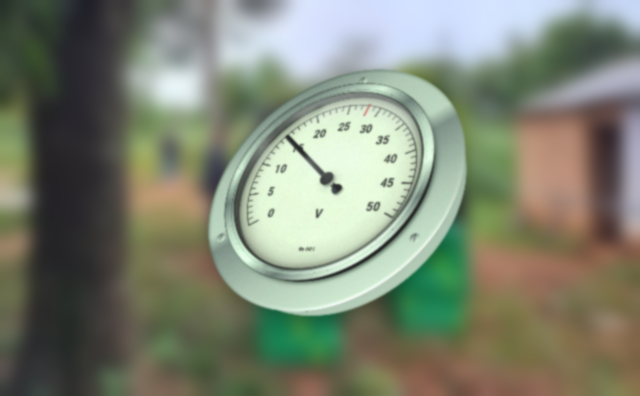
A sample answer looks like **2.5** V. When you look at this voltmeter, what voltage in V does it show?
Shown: **15** V
